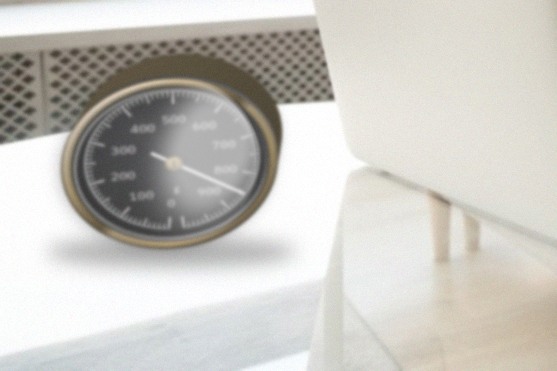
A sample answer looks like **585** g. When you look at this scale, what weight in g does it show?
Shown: **850** g
